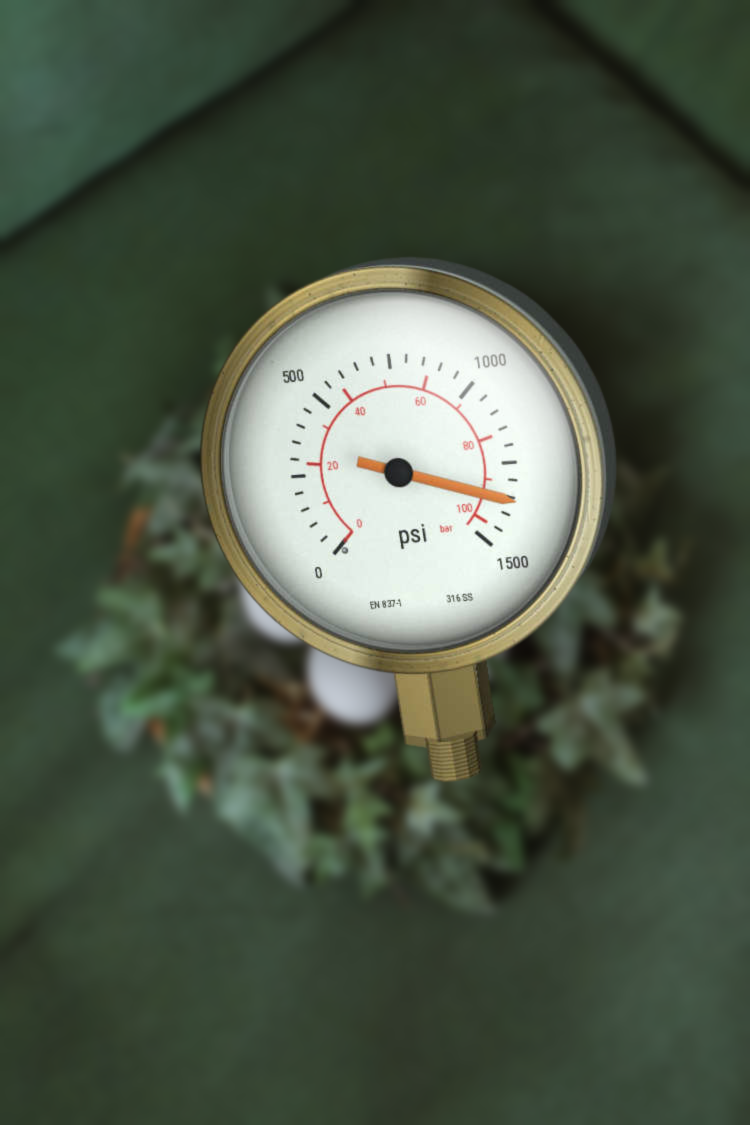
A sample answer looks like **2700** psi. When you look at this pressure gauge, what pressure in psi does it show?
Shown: **1350** psi
